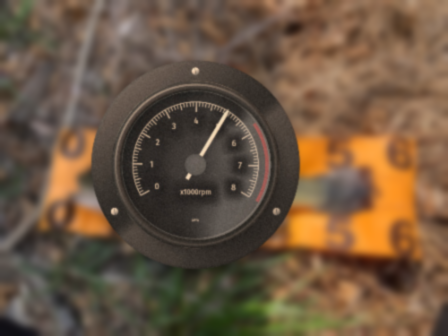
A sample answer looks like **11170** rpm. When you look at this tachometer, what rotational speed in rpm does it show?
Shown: **5000** rpm
